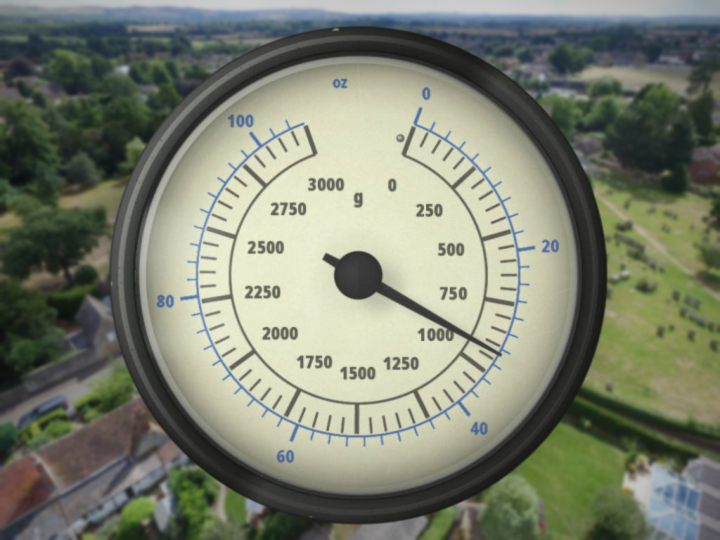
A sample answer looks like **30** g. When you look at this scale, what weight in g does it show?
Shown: **925** g
